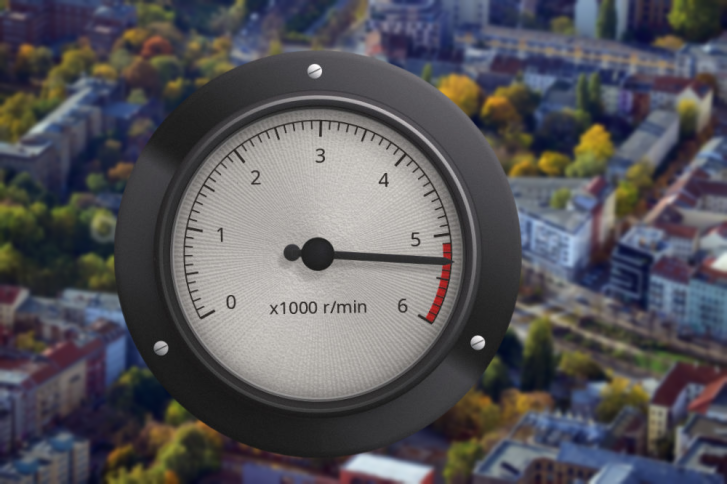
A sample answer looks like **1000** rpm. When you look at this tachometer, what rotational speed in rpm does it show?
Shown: **5300** rpm
